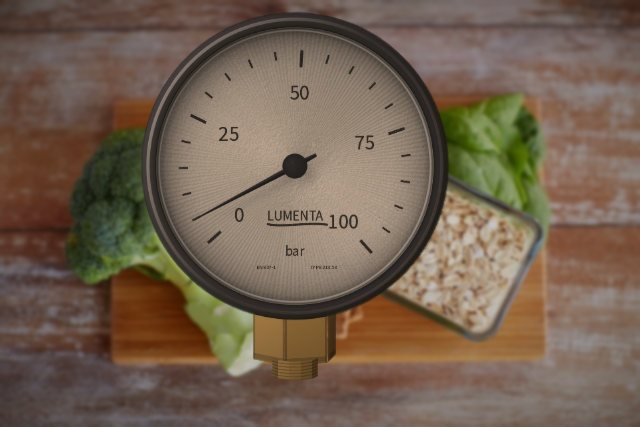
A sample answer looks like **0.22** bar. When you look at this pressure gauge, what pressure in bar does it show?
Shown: **5** bar
